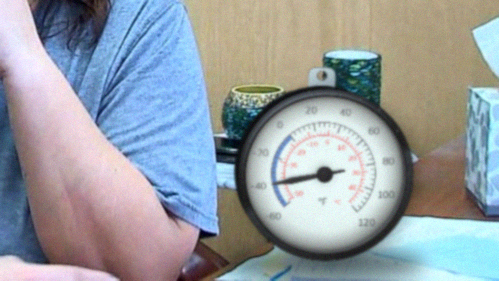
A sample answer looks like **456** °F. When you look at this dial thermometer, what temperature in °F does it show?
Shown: **-40** °F
